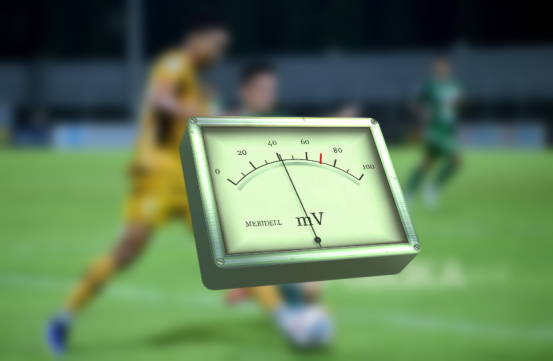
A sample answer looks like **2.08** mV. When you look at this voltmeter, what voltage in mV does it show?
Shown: **40** mV
